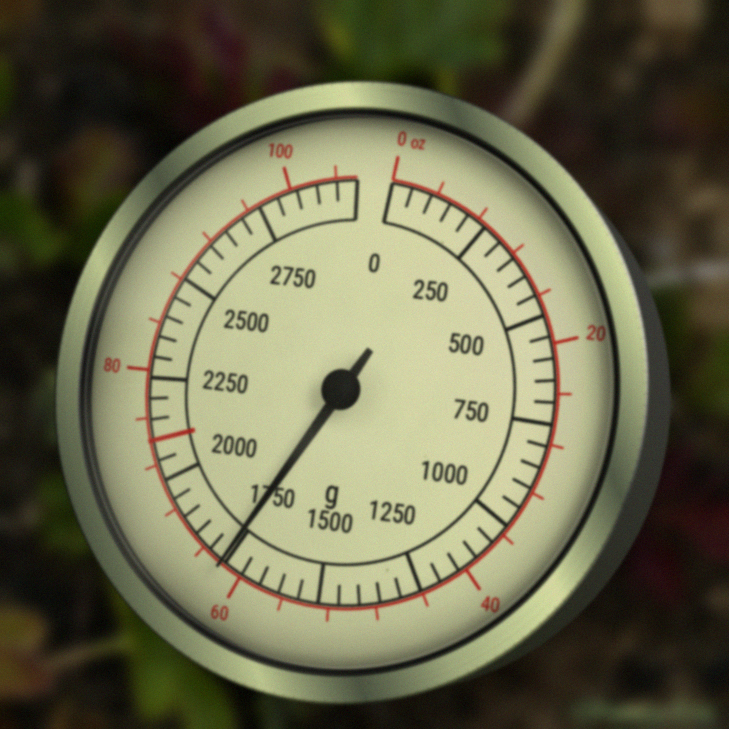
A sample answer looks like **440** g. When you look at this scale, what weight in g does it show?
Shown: **1750** g
